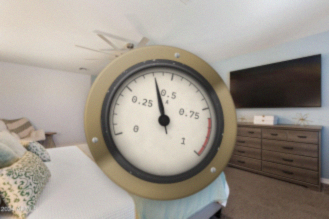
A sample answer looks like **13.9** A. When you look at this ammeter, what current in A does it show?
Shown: **0.4** A
